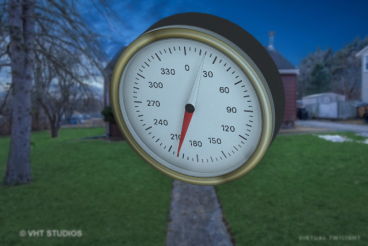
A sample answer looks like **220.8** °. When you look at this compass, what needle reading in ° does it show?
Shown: **200** °
